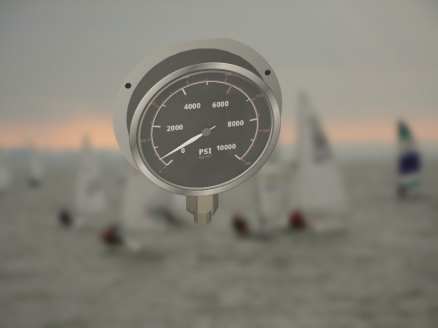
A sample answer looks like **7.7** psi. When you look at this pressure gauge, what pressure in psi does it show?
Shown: **500** psi
